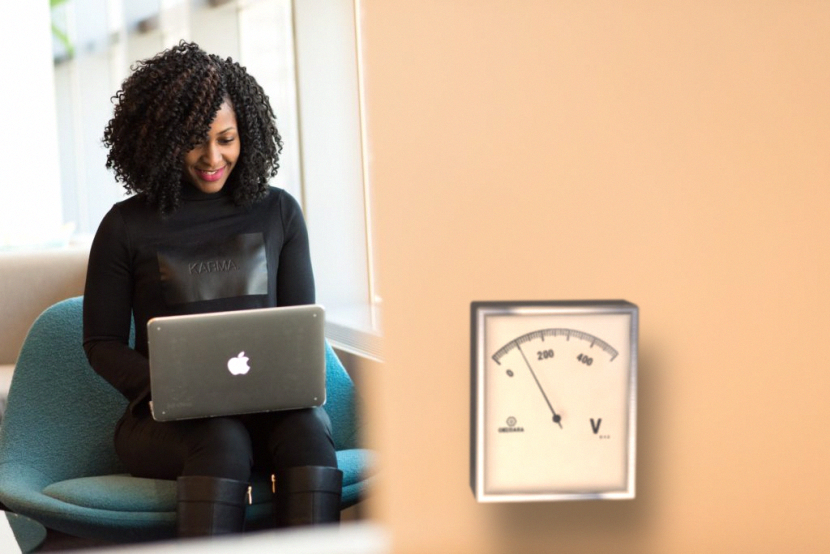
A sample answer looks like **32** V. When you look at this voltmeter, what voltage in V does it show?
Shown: **100** V
